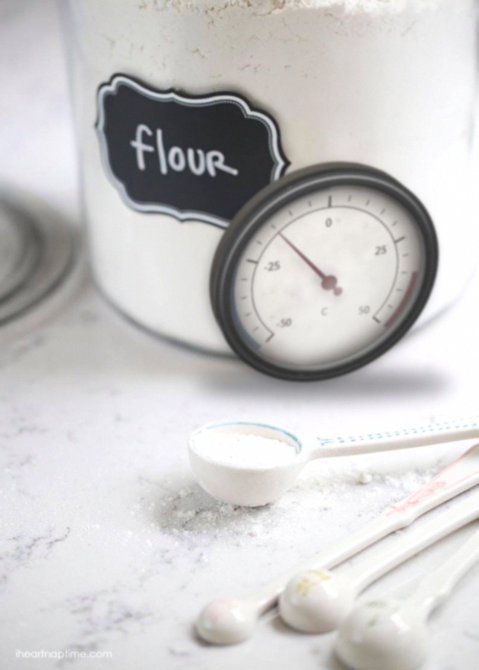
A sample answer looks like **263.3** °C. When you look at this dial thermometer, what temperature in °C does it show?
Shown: **-15** °C
